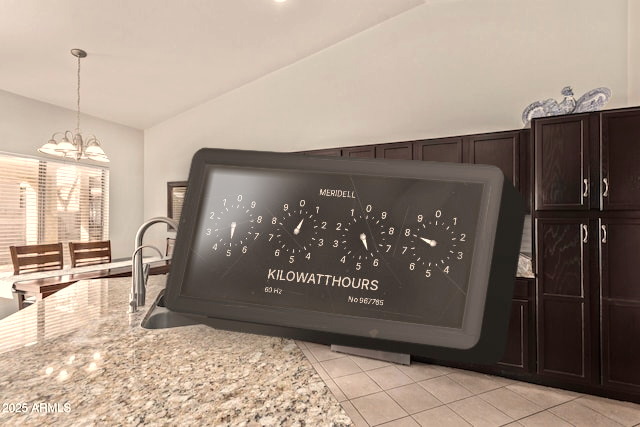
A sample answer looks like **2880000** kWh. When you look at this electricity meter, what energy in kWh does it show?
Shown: **5058** kWh
